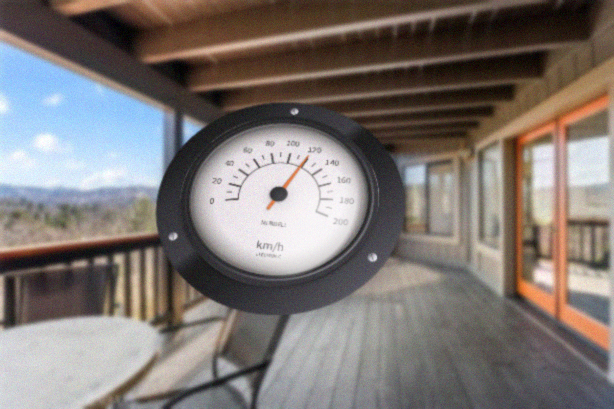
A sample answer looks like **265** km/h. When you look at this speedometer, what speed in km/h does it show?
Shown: **120** km/h
